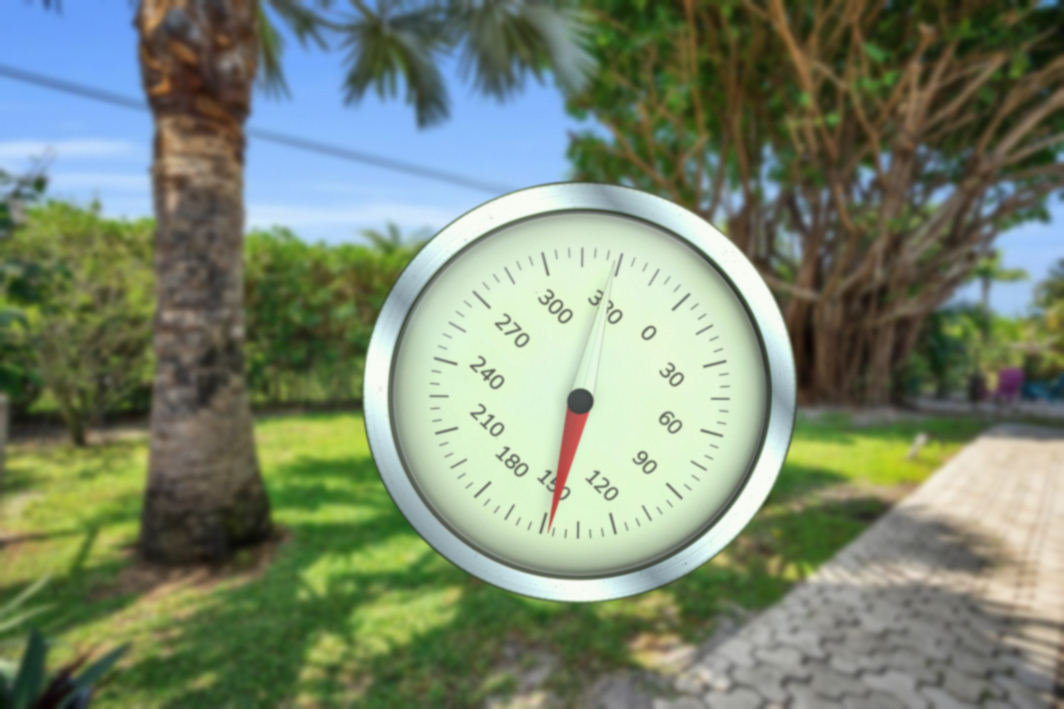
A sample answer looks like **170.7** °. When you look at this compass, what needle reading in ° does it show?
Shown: **147.5** °
